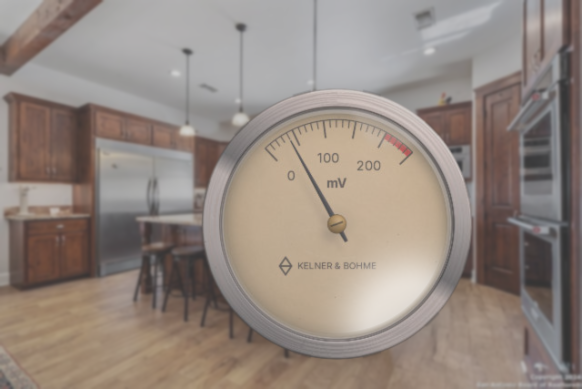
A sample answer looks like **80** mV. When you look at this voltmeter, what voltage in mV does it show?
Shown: **40** mV
